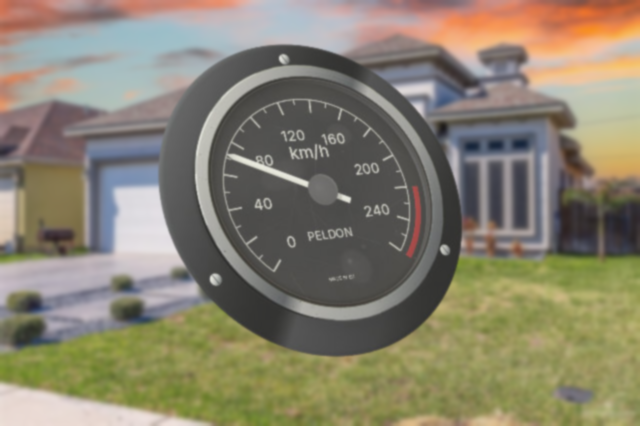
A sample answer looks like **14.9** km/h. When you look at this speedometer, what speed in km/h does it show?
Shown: **70** km/h
